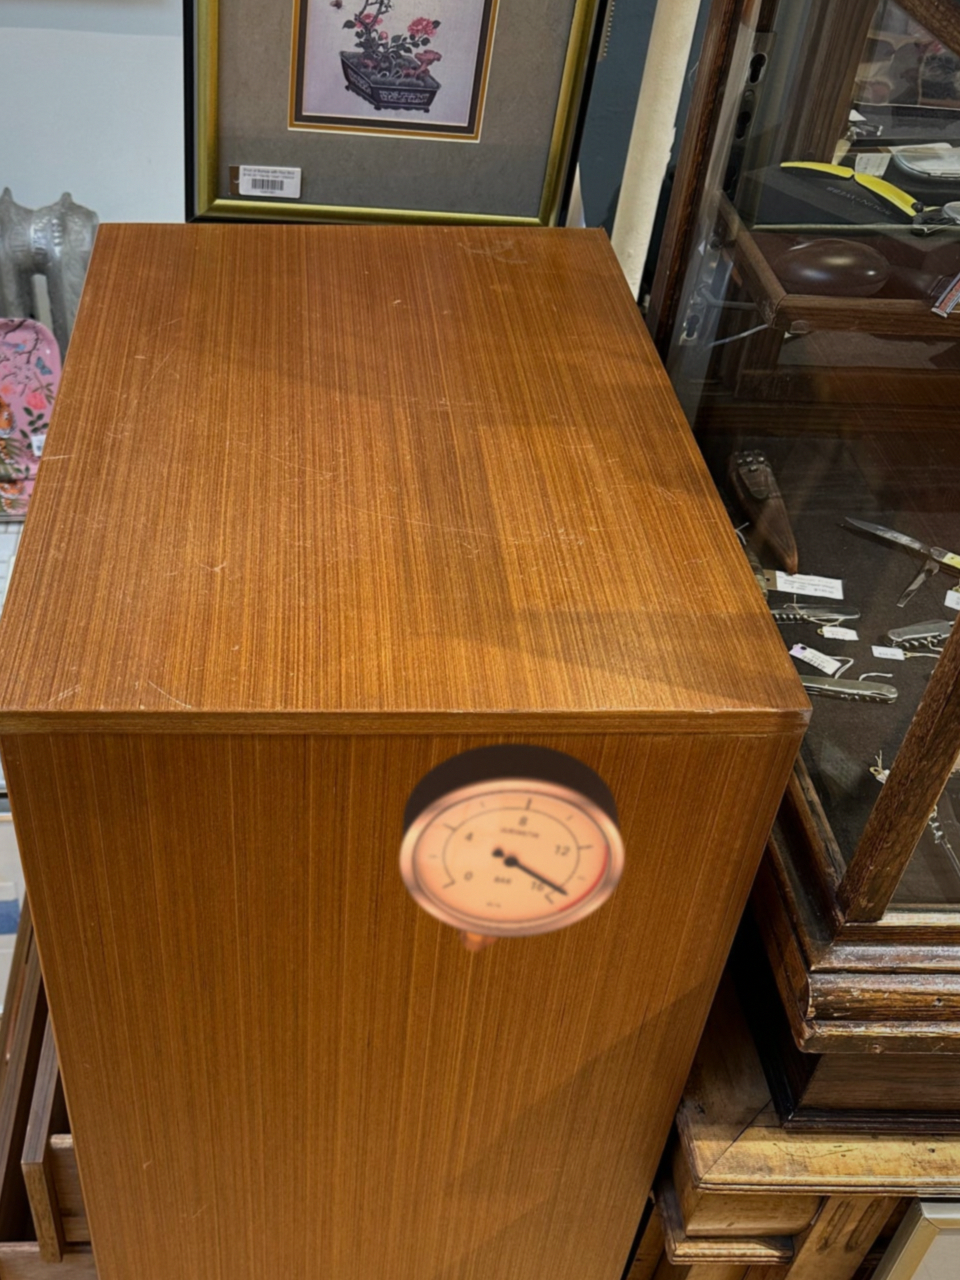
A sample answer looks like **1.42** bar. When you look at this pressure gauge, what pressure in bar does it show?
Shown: **15** bar
